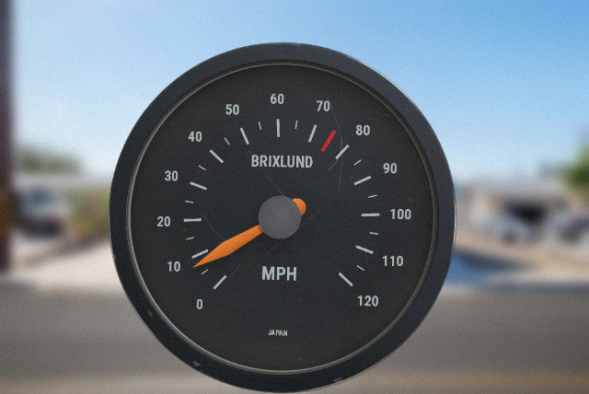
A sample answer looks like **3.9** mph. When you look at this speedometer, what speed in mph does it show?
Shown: **7.5** mph
